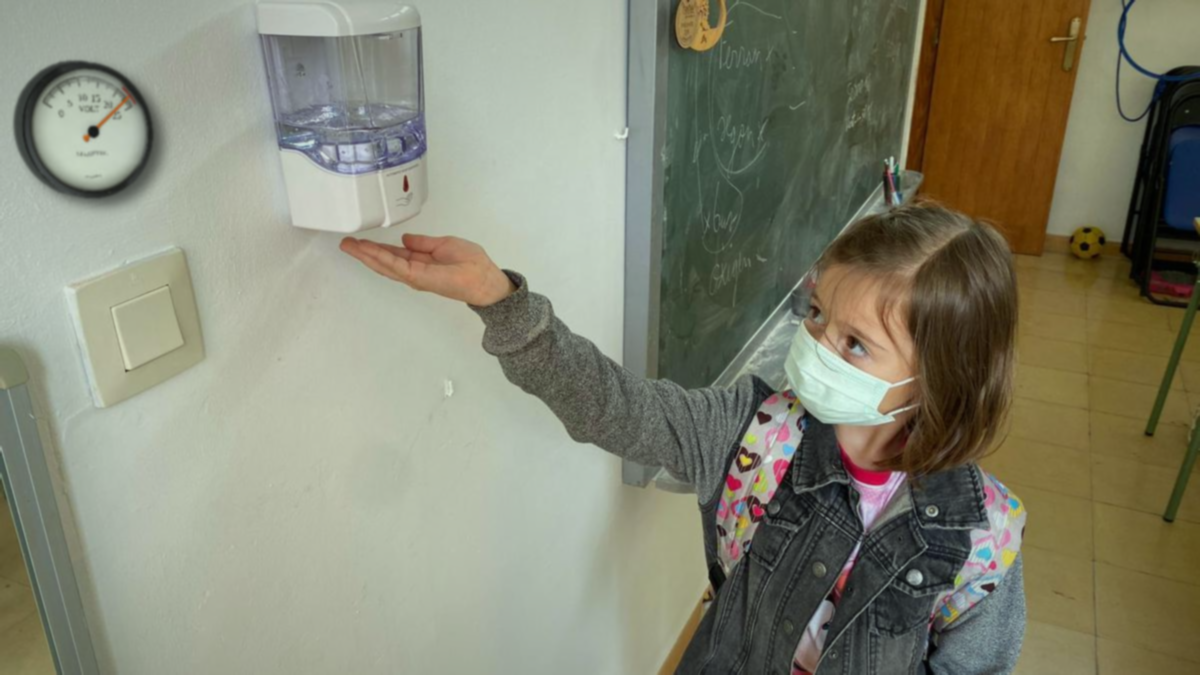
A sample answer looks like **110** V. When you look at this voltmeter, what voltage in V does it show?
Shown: **22.5** V
